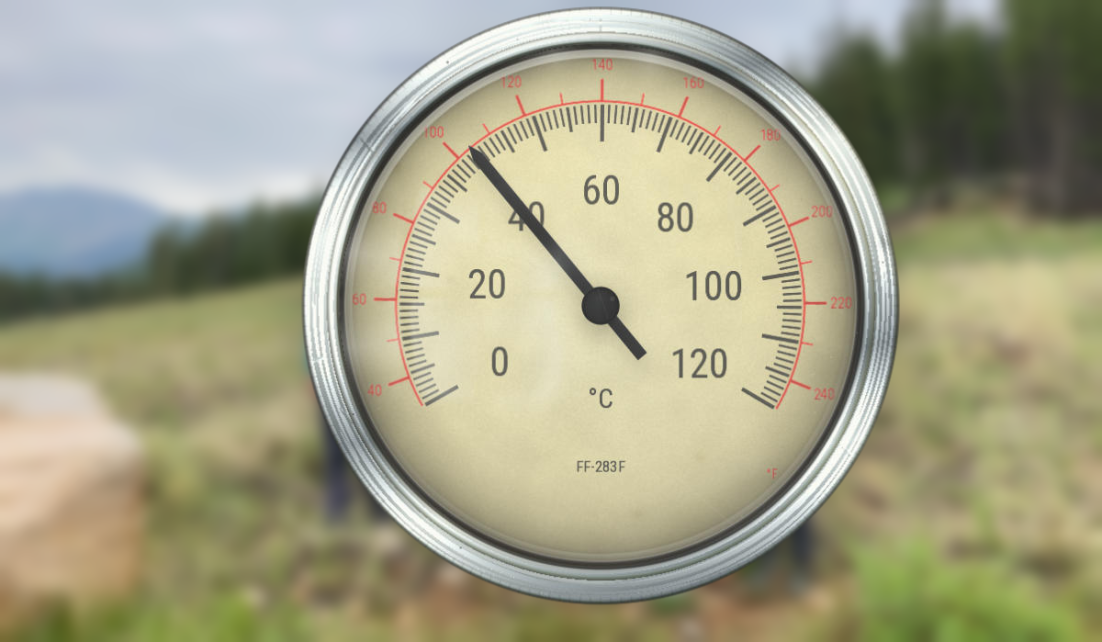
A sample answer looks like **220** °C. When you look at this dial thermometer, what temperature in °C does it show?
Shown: **40** °C
